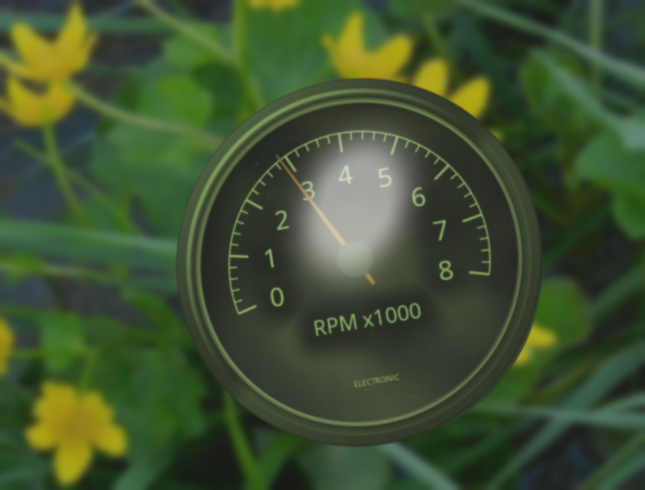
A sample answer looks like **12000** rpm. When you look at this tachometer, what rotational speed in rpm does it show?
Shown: **2900** rpm
